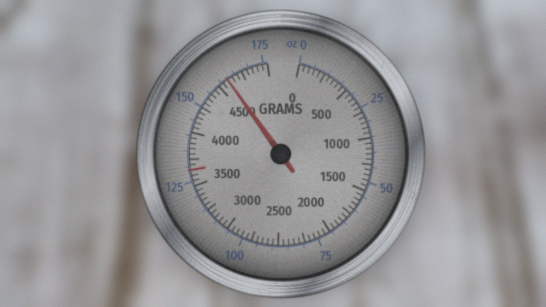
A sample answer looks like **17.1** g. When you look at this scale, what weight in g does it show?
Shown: **4600** g
